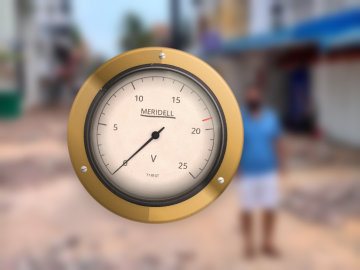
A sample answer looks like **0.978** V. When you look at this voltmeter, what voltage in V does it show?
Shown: **0** V
